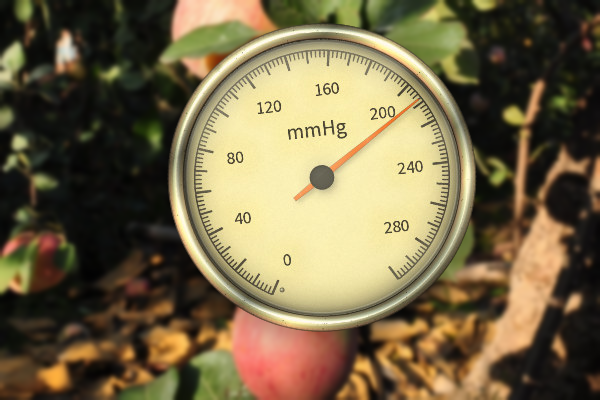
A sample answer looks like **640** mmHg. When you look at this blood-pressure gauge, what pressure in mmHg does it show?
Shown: **208** mmHg
